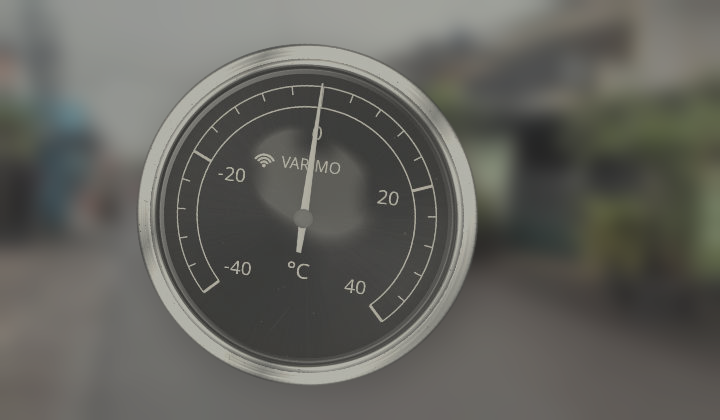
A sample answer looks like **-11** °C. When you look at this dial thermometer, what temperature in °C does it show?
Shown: **0** °C
